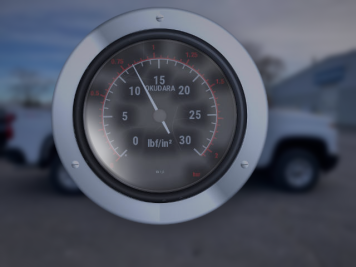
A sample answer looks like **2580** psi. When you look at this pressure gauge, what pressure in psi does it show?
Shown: **12** psi
